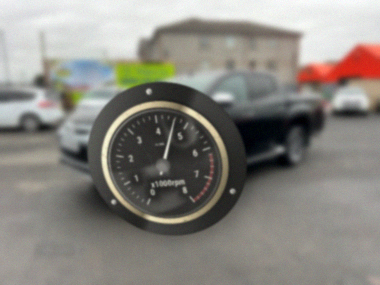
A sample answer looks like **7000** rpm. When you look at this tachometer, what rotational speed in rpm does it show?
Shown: **4600** rpm
